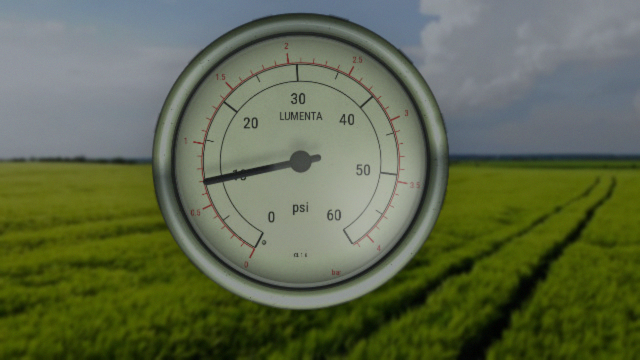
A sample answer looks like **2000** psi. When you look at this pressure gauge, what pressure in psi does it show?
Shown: **10** psi
